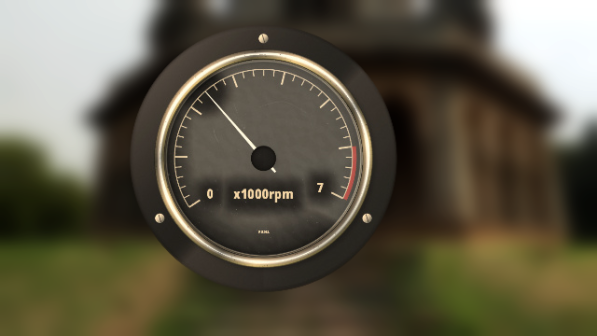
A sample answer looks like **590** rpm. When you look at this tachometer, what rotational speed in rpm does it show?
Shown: **2400** rpm
